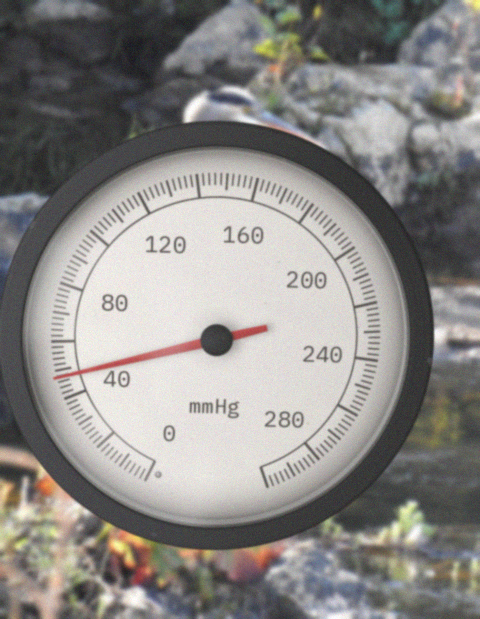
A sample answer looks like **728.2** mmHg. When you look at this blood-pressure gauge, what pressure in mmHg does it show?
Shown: **48** mmHg
